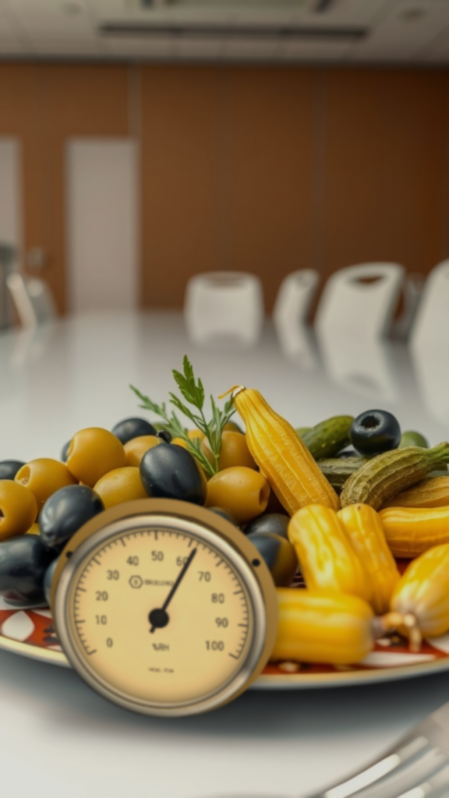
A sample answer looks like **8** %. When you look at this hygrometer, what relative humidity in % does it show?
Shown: **62** %
